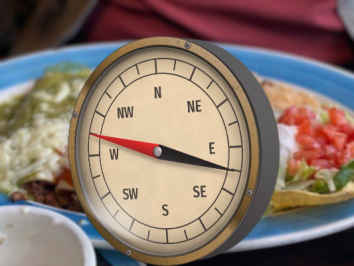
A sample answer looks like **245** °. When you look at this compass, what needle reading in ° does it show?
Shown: **285** °
